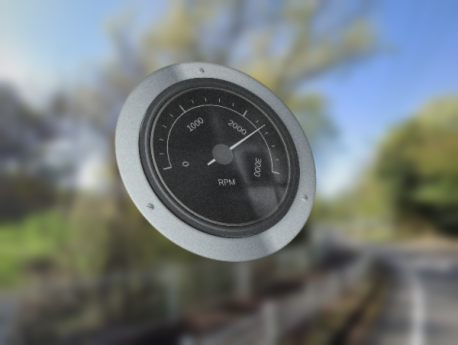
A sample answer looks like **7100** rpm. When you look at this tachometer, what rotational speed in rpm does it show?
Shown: **2300** rpm
